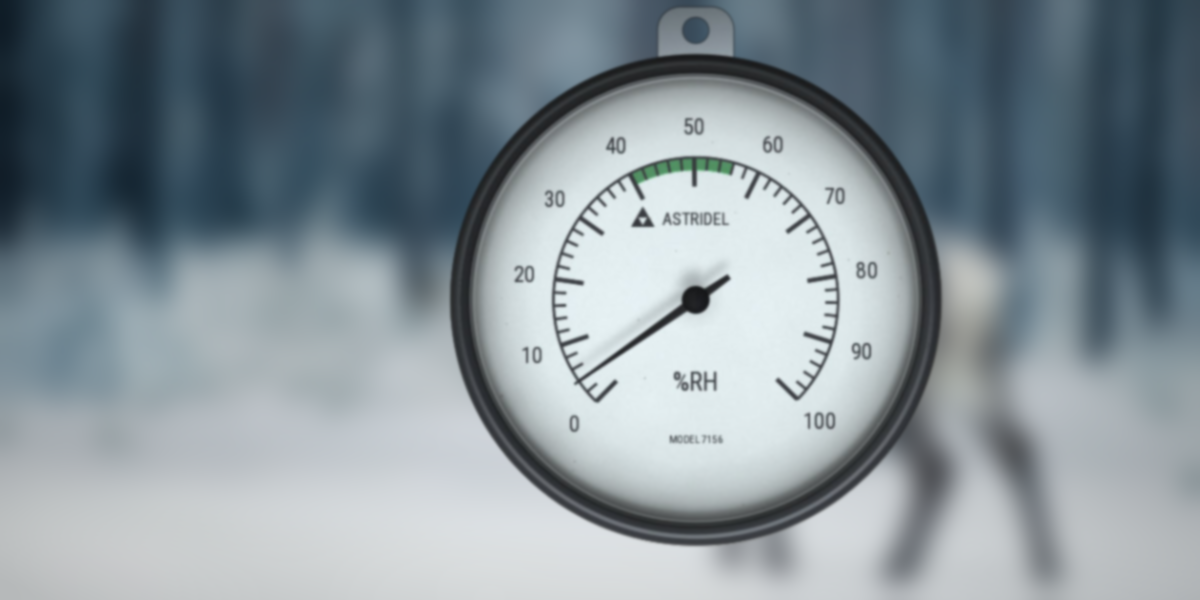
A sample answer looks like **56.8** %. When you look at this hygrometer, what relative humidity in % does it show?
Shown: **4** %
